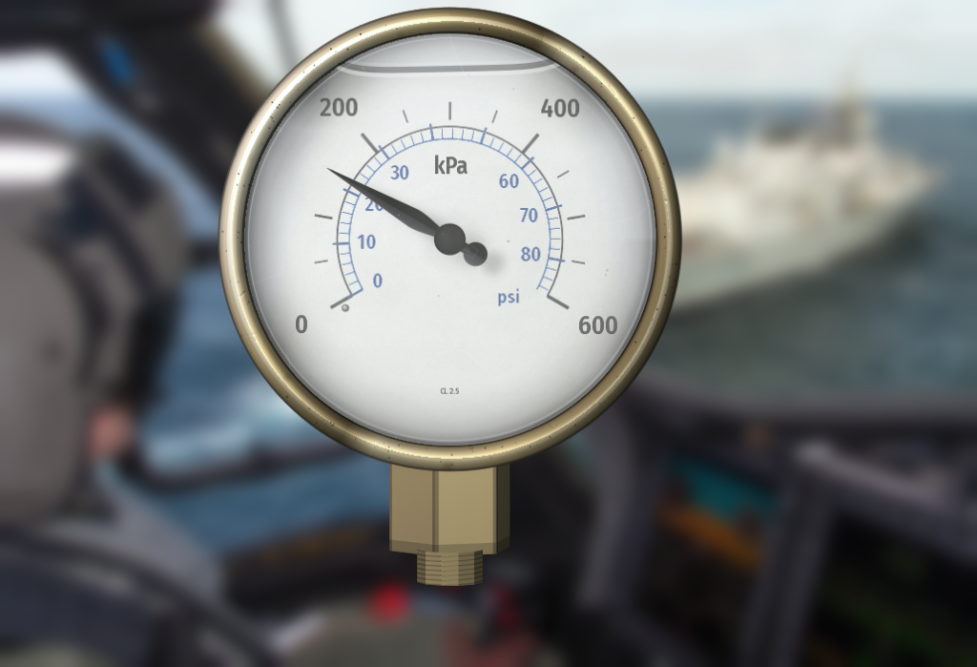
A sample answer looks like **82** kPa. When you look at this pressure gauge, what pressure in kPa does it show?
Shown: **150** kPa
